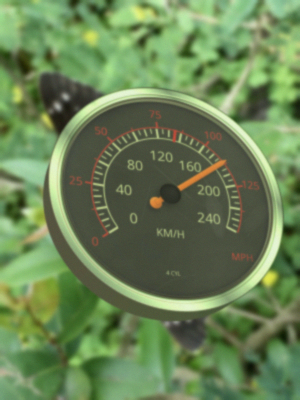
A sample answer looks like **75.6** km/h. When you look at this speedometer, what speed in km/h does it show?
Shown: **180** km/h
